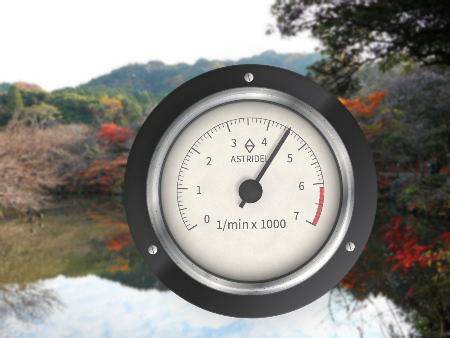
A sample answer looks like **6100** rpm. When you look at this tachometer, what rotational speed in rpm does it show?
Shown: **4500** rpm
